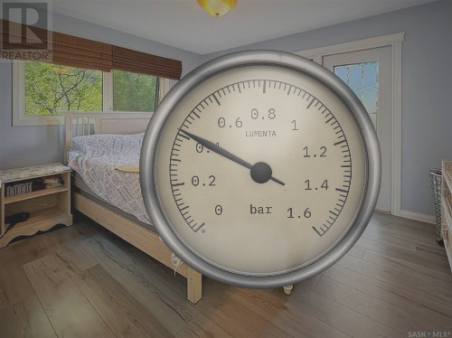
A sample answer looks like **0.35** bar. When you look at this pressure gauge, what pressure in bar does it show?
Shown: **0.42** bar
